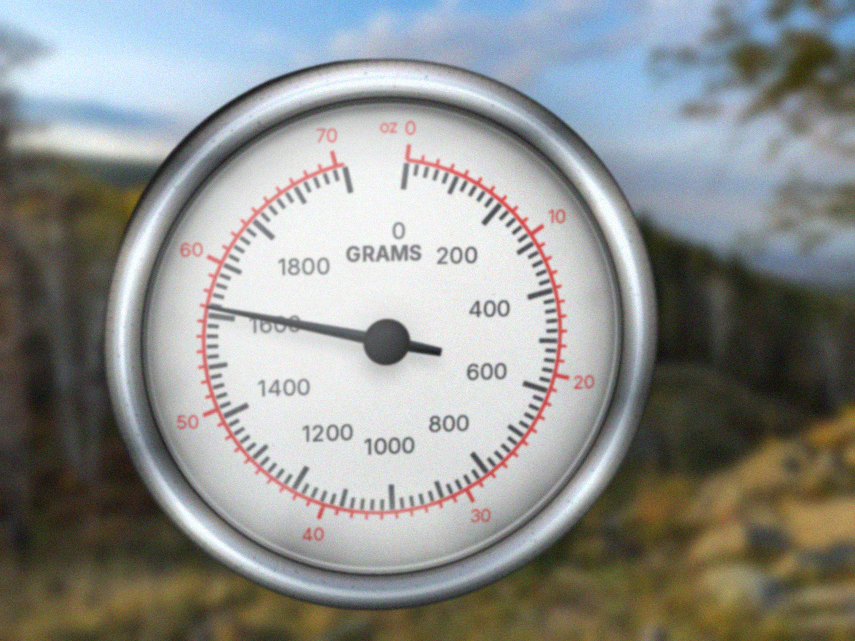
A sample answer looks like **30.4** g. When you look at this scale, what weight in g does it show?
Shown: **1620** g
